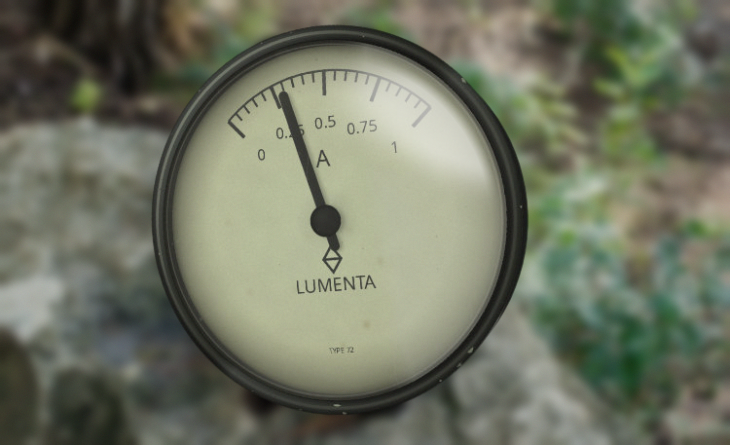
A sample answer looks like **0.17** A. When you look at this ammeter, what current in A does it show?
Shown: **0.3** A
